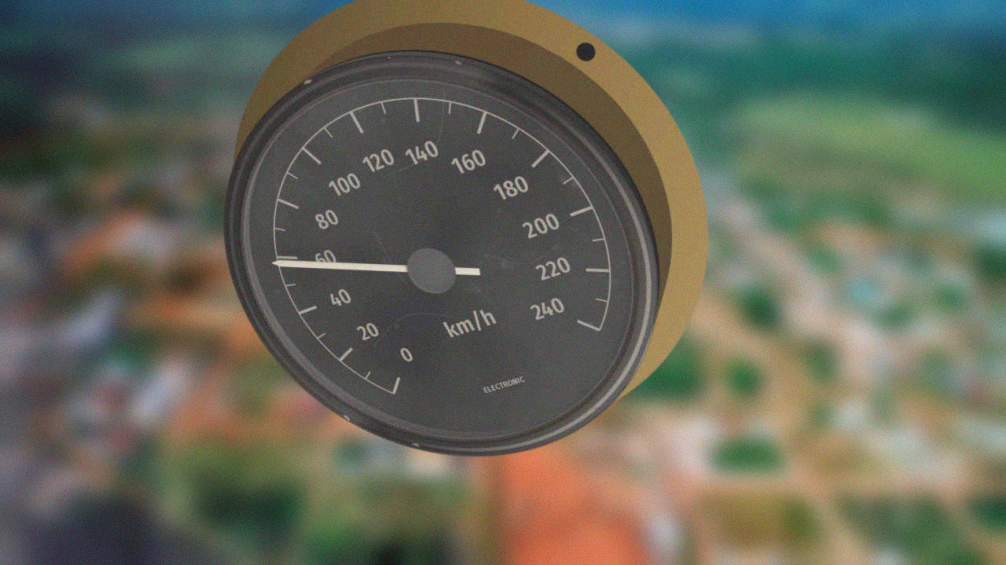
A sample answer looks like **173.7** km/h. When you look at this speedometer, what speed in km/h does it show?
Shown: **60** km/h
